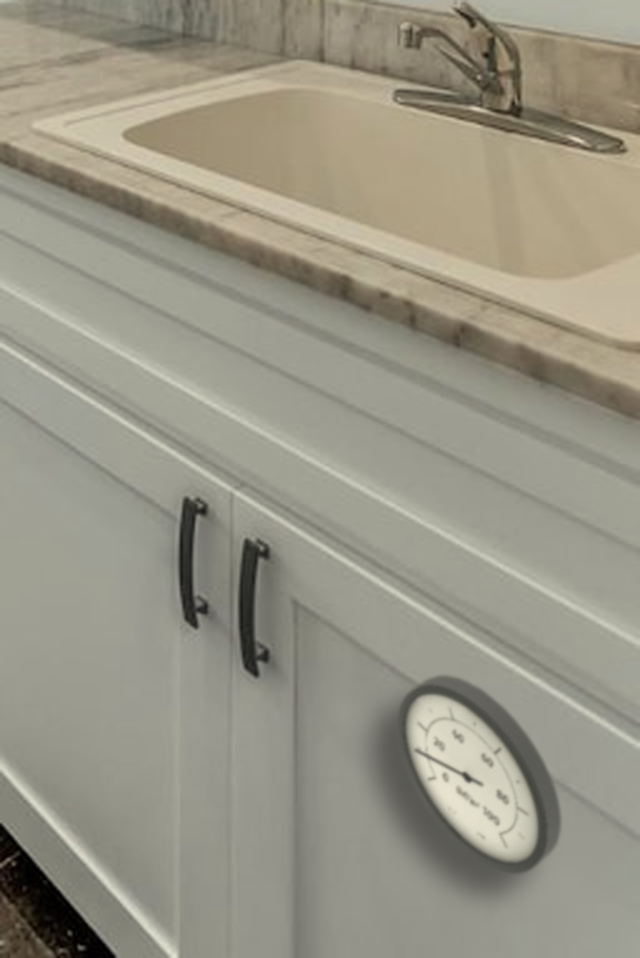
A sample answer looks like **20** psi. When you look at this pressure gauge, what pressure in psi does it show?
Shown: **10** psi
